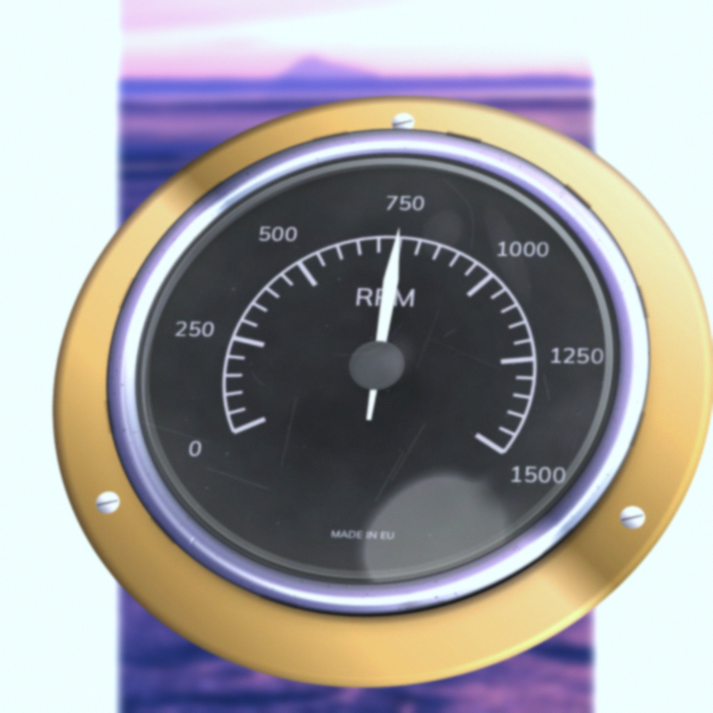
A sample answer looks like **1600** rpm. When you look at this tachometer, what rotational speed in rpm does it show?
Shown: **750** rpm
